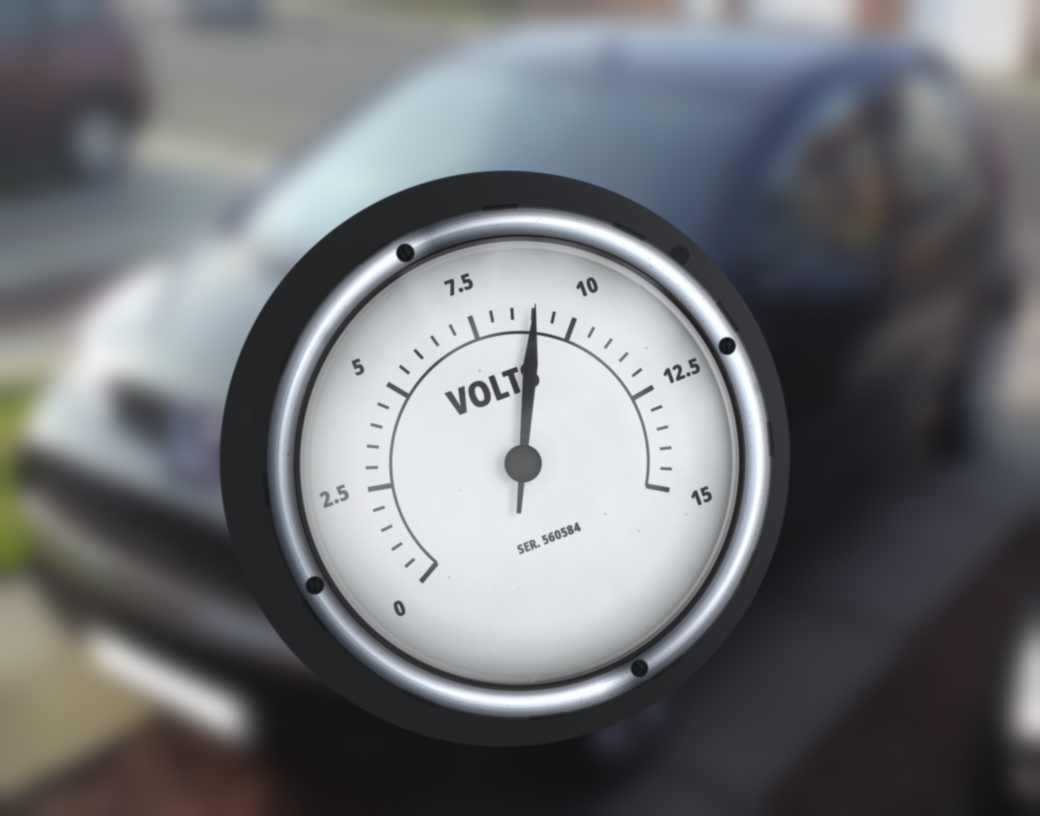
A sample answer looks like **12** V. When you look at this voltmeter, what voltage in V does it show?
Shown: **9** V
